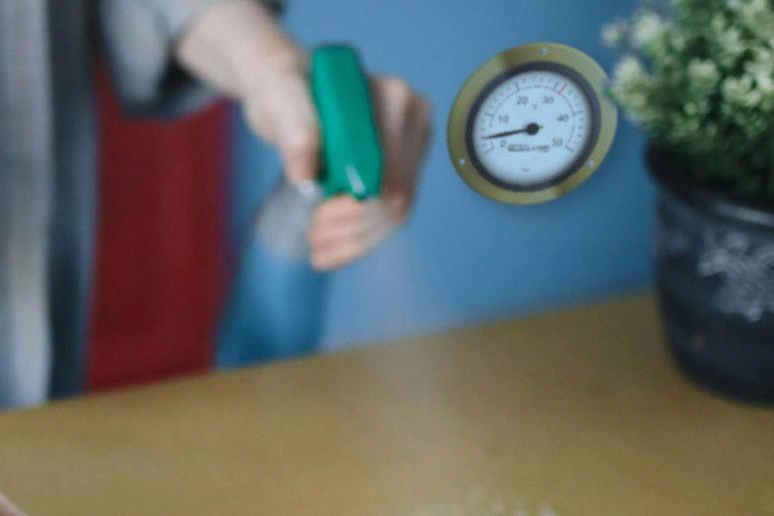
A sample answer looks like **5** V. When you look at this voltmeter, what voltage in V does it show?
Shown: **4** V
